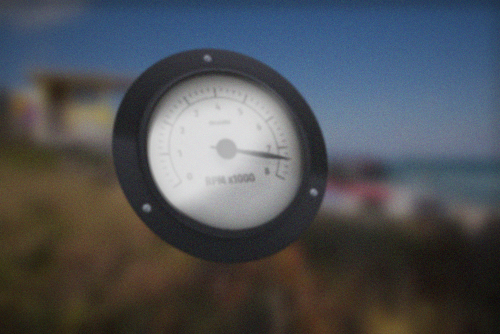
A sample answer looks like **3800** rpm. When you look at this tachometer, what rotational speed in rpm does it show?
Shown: **7400** rpm
